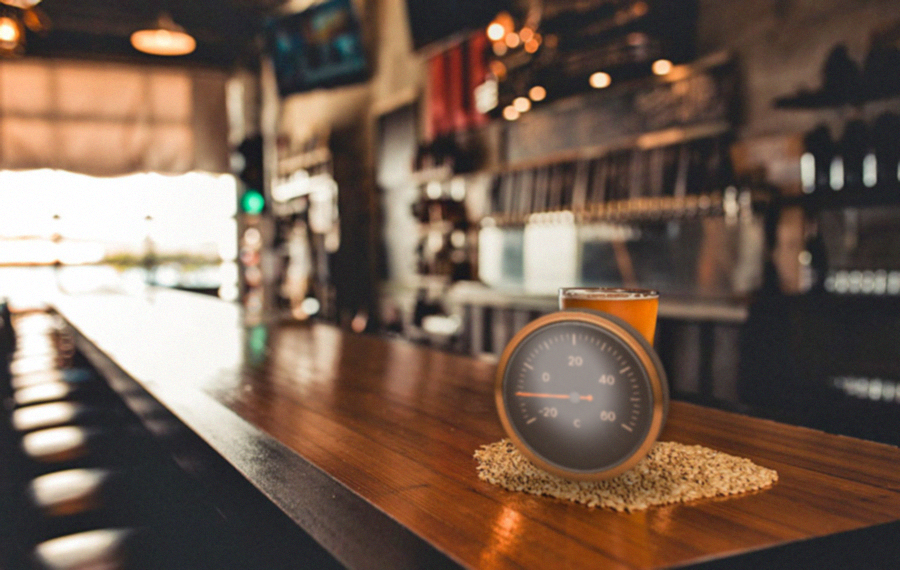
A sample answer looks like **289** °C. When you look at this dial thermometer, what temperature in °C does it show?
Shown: **-10** °C
